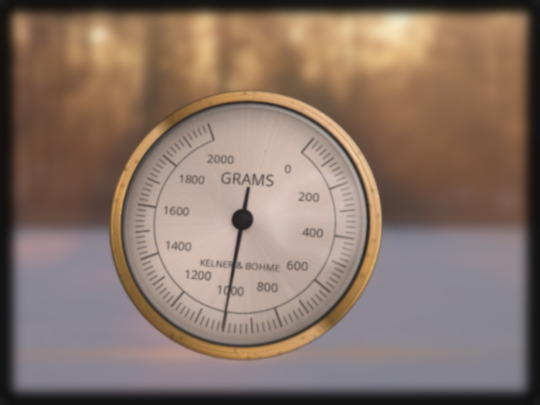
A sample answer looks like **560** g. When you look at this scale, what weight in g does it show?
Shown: **1000** g
